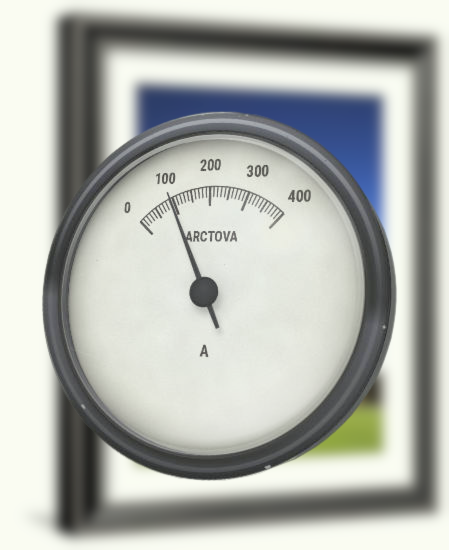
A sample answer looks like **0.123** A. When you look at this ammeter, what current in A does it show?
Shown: **100** A
